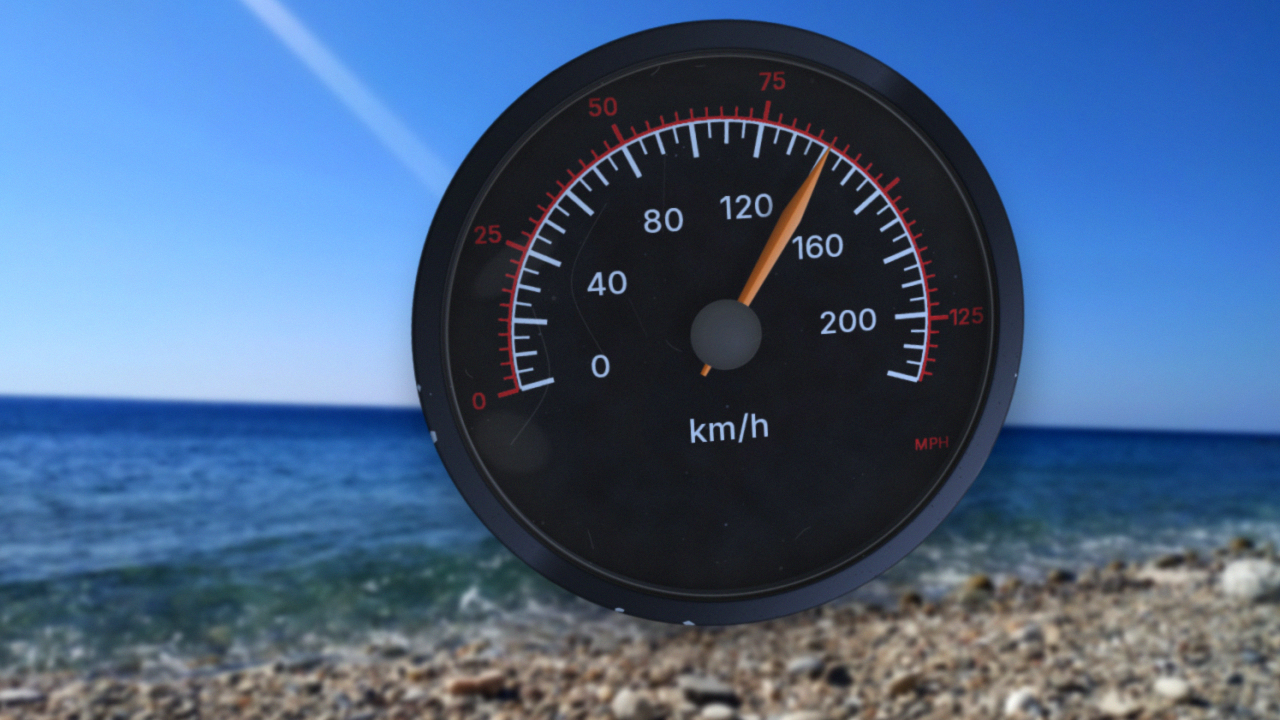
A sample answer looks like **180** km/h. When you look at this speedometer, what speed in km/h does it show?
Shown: **140** km/h
